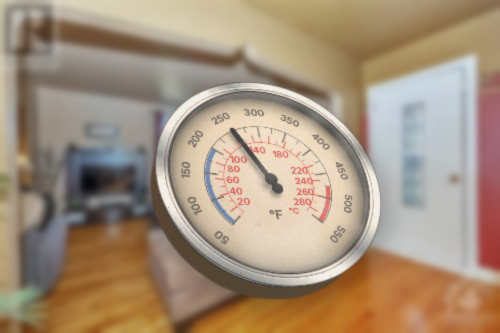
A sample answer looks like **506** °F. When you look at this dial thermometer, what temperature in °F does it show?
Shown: **250** °F
